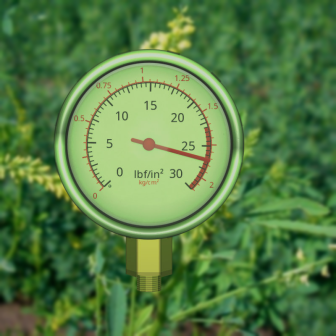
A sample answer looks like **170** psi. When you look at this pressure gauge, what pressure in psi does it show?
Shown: **26.5** psi
